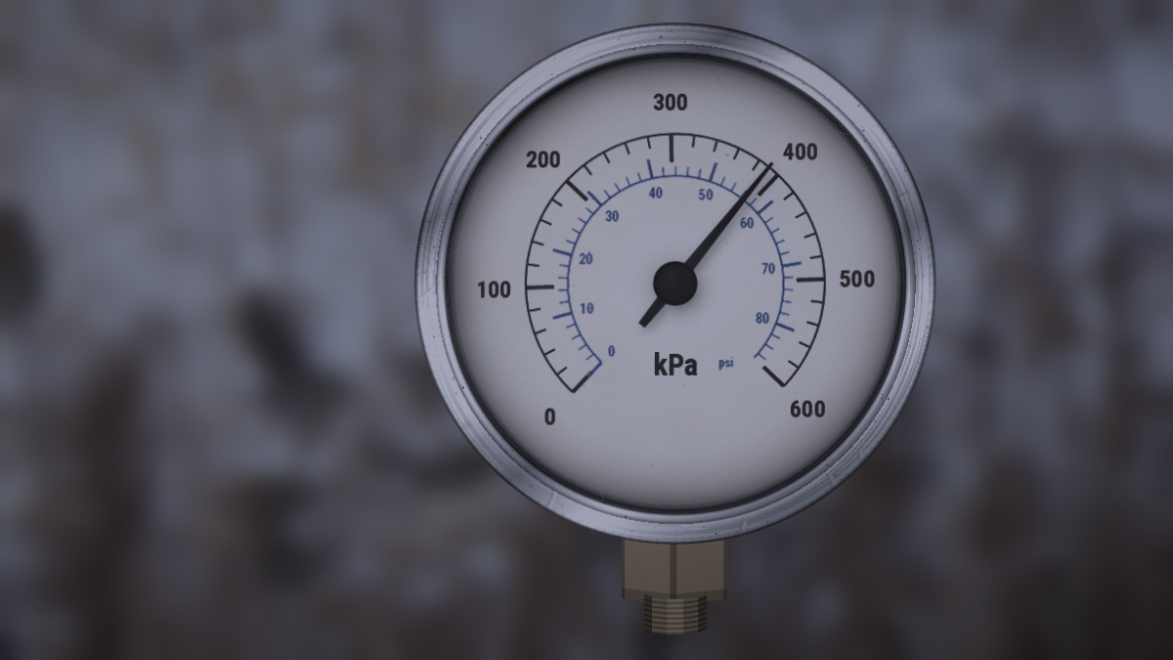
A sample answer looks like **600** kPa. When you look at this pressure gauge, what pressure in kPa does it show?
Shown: **390** kPa
